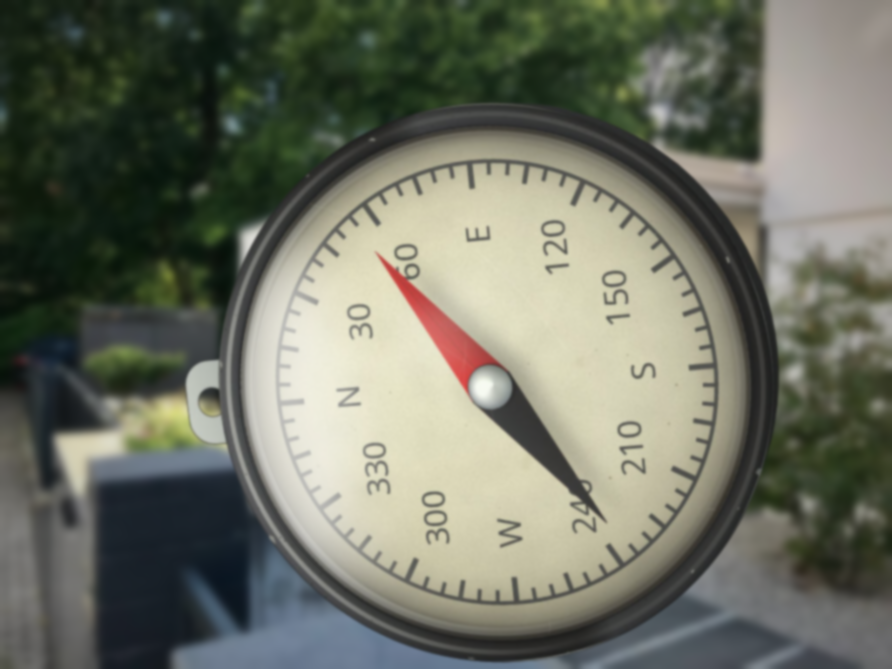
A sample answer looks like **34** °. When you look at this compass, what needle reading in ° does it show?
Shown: **55** °
